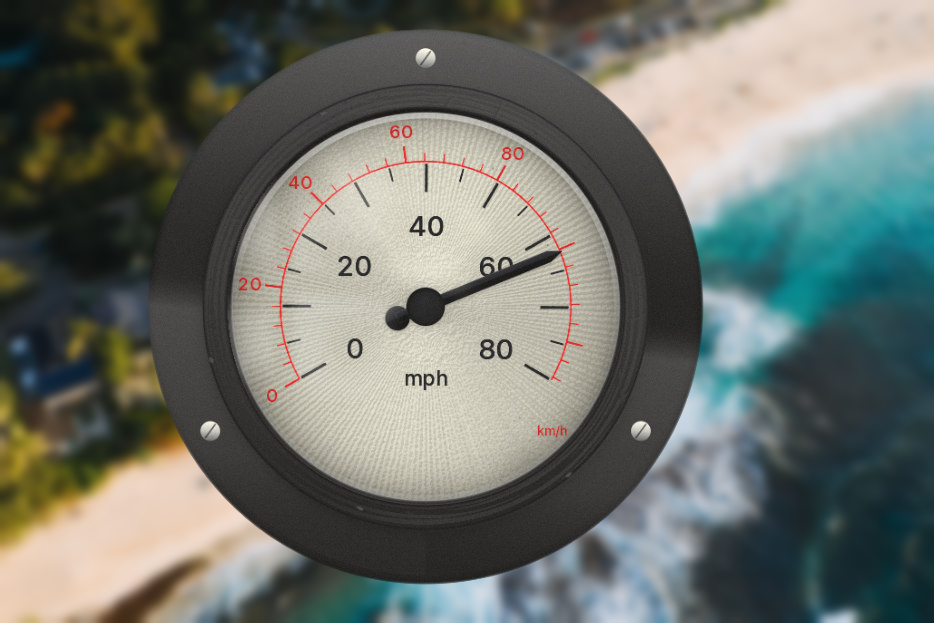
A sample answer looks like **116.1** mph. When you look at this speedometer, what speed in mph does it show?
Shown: **62.5** mph
